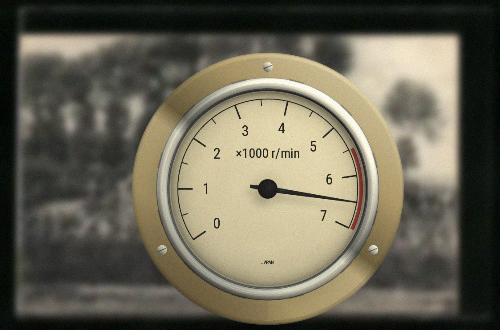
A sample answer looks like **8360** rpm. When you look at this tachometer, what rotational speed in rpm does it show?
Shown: **6500** rpm
